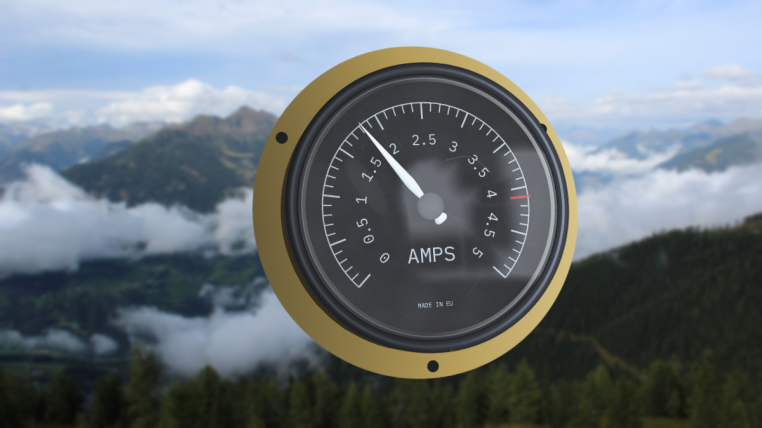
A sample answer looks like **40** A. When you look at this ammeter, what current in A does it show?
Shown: **1.8** A
